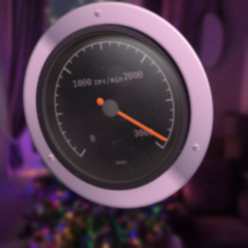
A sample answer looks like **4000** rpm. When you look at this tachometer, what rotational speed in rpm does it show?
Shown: **2900** rpm
